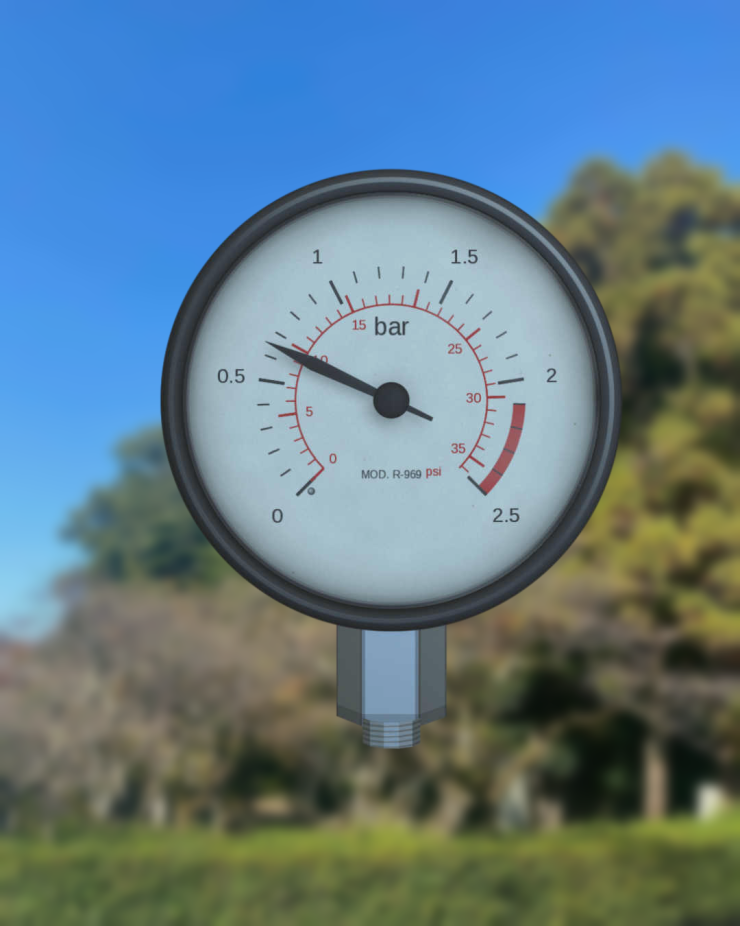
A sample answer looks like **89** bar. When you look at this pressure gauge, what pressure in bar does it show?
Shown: **0.65** bar
